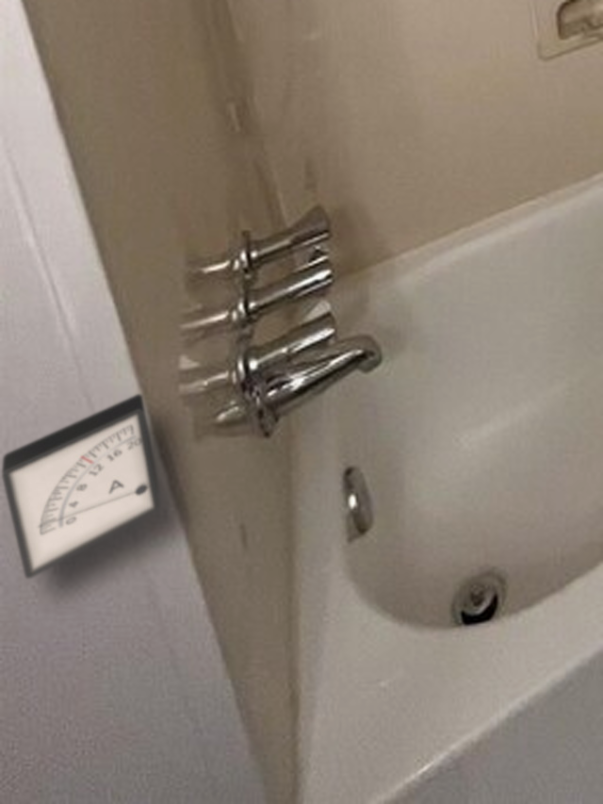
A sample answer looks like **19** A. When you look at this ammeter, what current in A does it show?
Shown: **2** A
